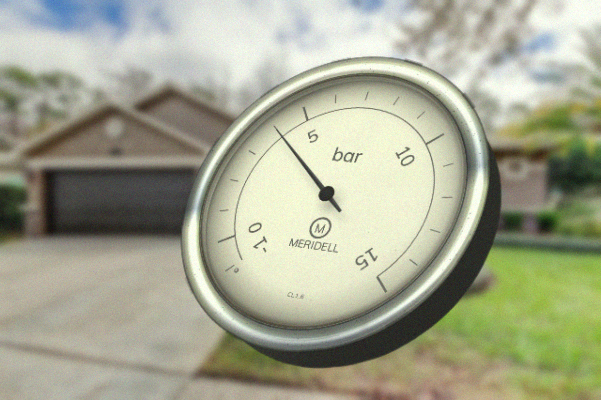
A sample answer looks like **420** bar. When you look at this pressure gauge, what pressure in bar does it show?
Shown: **4** bar
